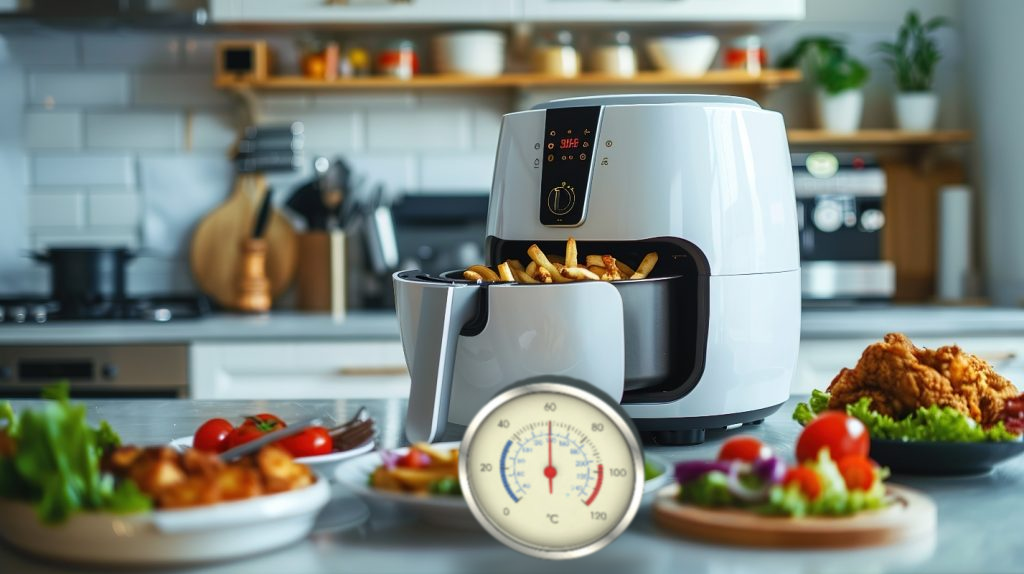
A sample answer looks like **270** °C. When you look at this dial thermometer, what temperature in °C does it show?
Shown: **60** °C
